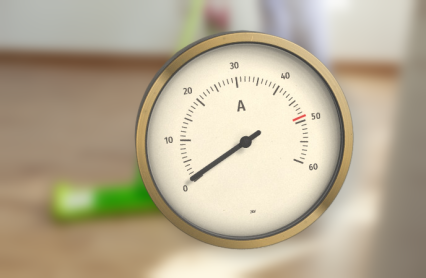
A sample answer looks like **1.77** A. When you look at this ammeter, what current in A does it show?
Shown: **1** A
